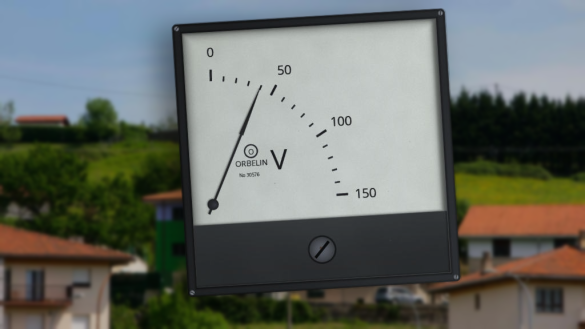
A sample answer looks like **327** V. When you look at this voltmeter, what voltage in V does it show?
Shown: **40** V
